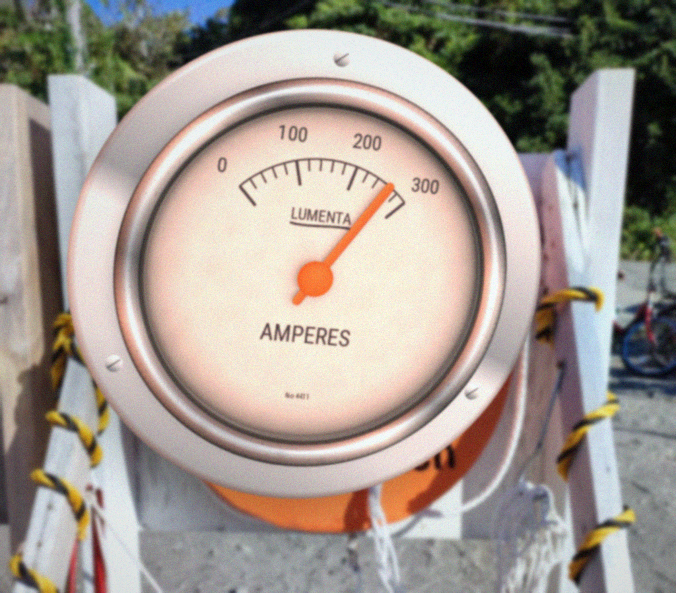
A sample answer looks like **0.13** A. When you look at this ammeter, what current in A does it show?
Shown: **260** A
